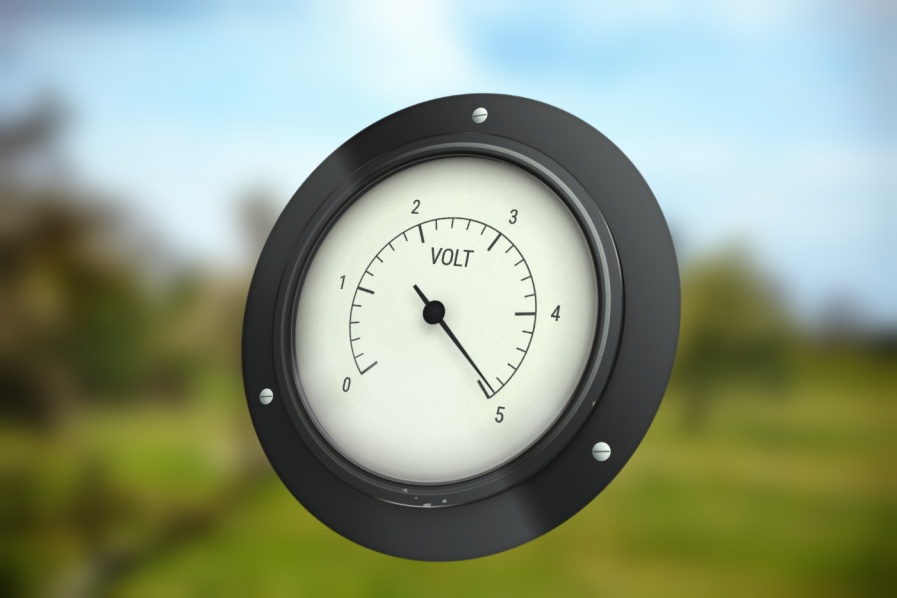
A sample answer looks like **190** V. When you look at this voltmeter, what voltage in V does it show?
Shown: **4.9** V
